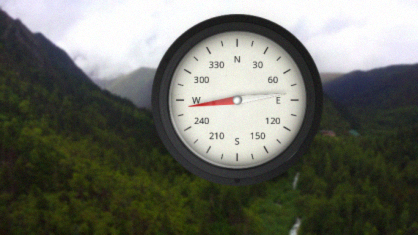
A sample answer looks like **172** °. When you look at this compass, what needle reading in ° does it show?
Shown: **262.5** °
